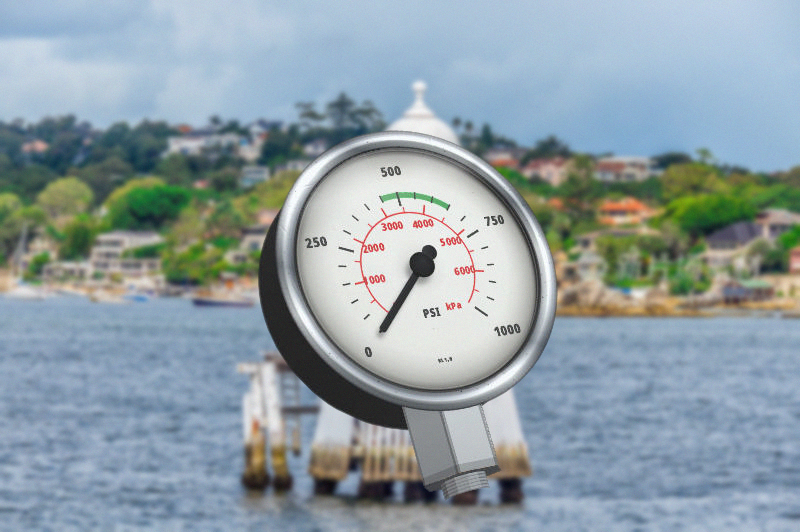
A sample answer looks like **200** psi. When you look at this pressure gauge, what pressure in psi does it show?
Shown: **0** psi
